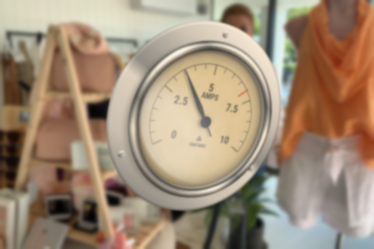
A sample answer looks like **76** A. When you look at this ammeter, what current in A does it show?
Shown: **3.5** A
